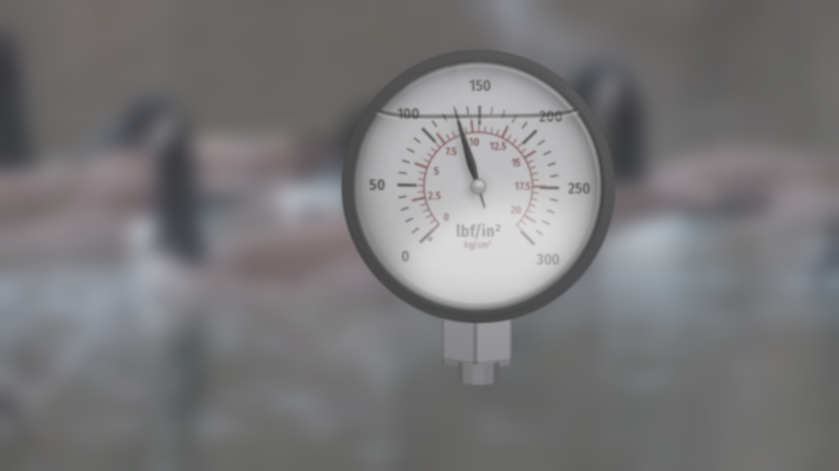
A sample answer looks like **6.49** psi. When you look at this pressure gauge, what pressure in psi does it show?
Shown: **130** psi
